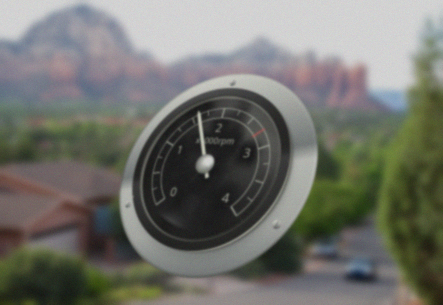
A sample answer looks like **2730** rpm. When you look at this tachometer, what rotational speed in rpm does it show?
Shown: **1625** rpm
